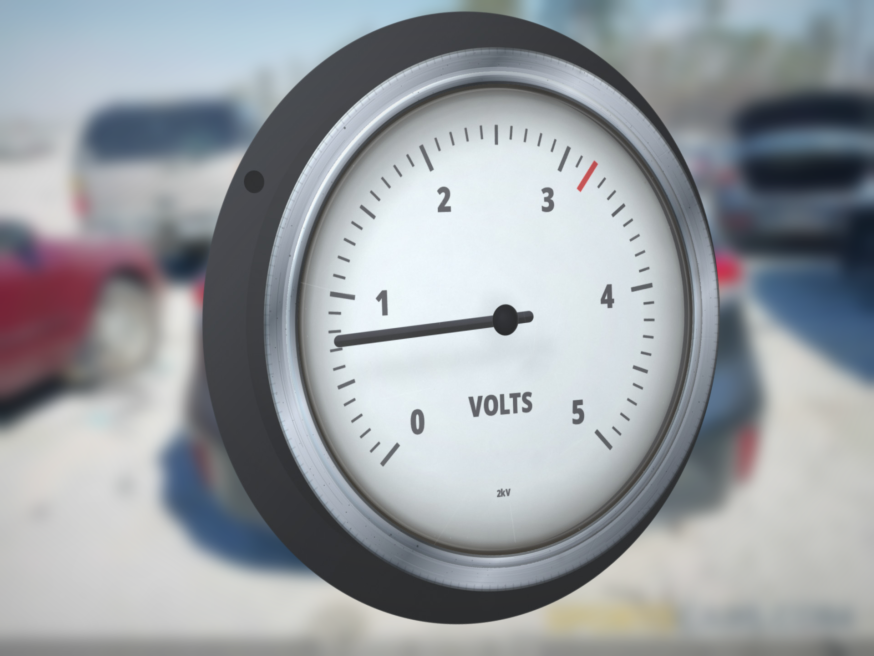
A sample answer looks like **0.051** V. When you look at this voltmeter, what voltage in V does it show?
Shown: **0.75** V
